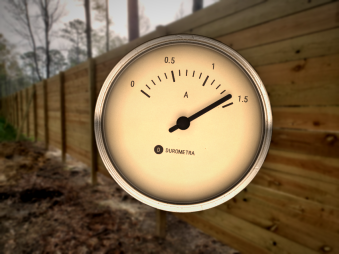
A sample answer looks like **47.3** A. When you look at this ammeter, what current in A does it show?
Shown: **1.4** A
